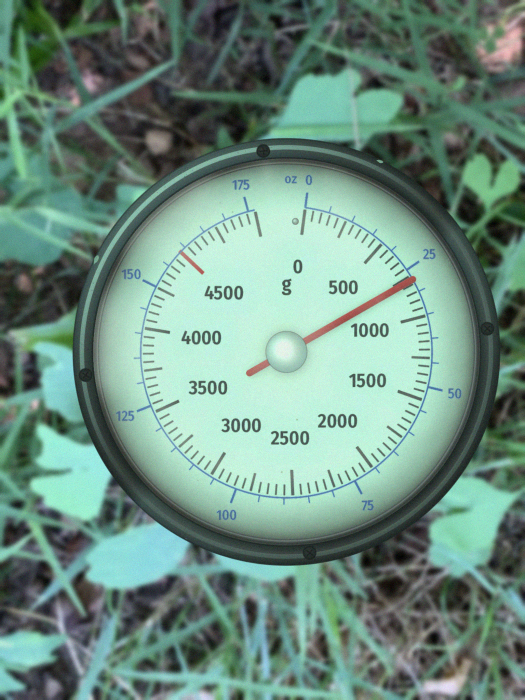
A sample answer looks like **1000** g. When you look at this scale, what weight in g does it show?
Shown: **775** g
